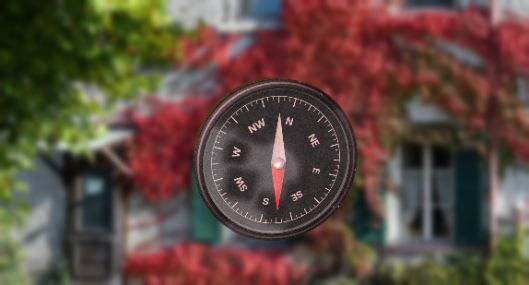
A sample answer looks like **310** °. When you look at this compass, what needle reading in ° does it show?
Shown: **165** °
